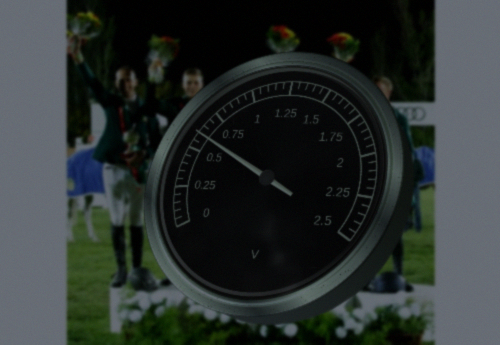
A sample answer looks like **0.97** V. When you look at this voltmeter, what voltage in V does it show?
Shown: **0.6** V
